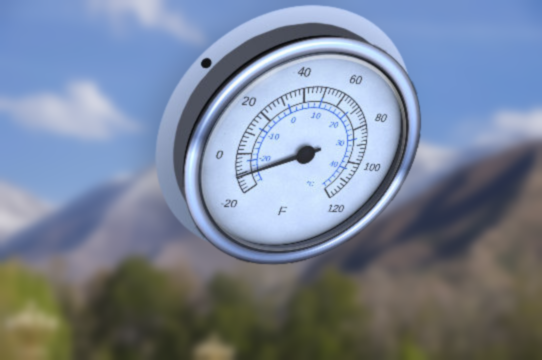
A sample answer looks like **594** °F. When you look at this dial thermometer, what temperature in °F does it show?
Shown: **-10** °F
